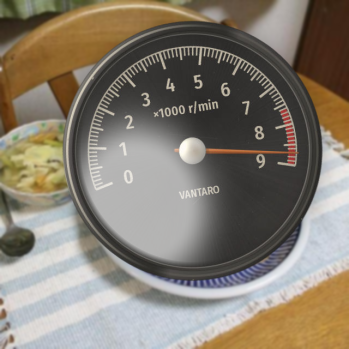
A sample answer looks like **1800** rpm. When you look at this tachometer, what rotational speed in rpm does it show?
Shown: **8700** rpm
